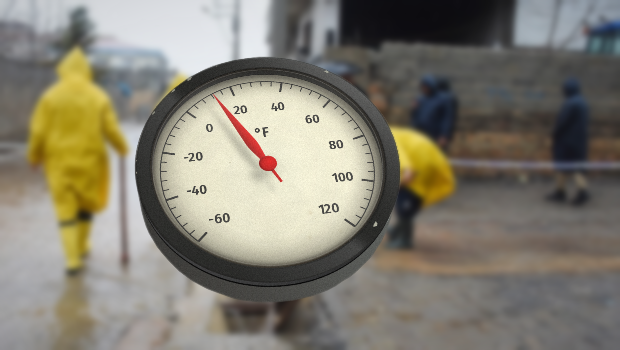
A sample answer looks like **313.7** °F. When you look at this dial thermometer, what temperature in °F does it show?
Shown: **12** °F
